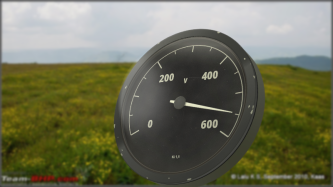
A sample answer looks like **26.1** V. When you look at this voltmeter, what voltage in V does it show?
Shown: **550** V
